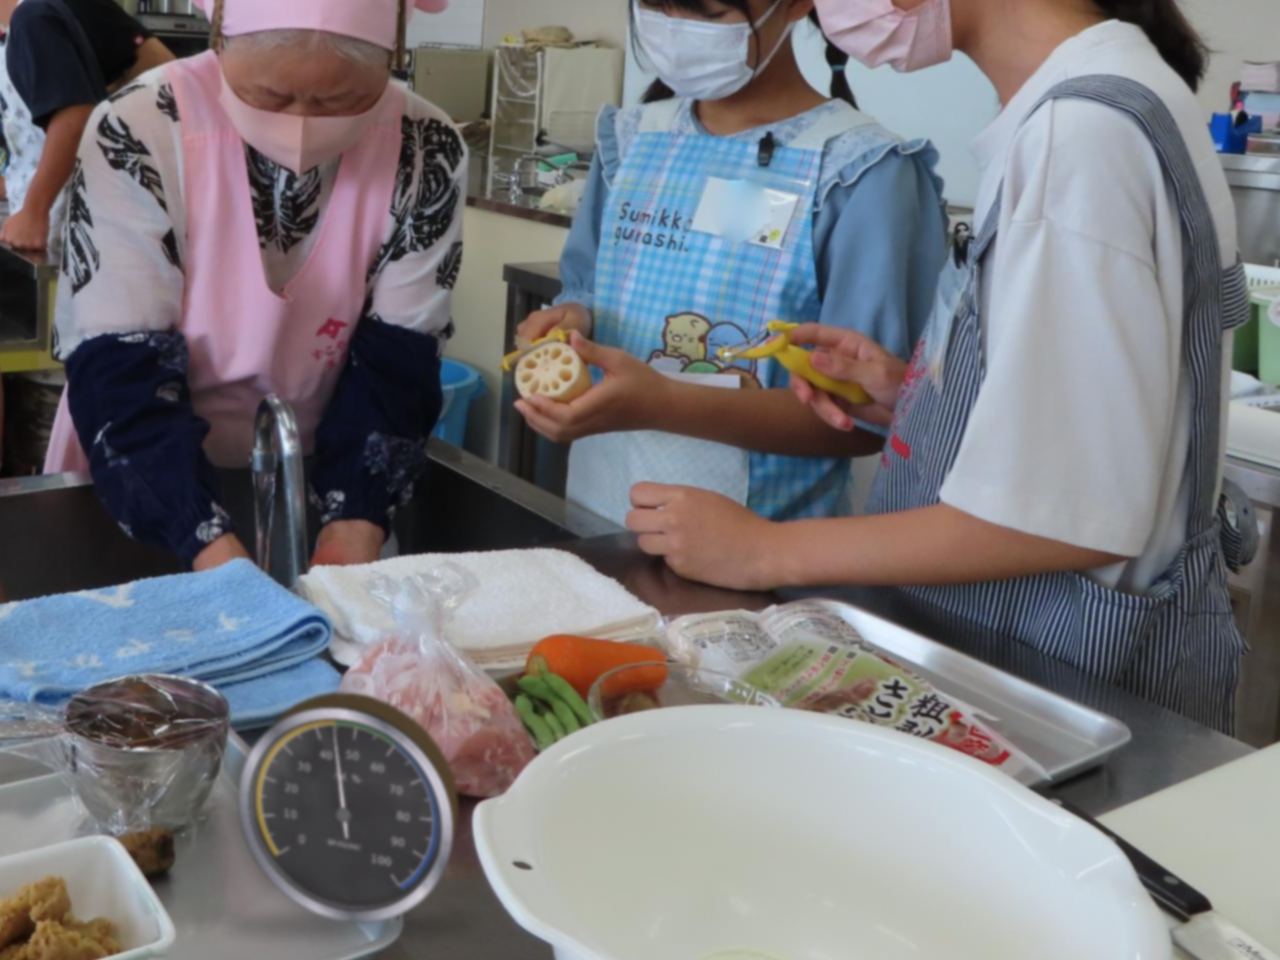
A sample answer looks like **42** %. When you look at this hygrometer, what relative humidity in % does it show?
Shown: **45** %
